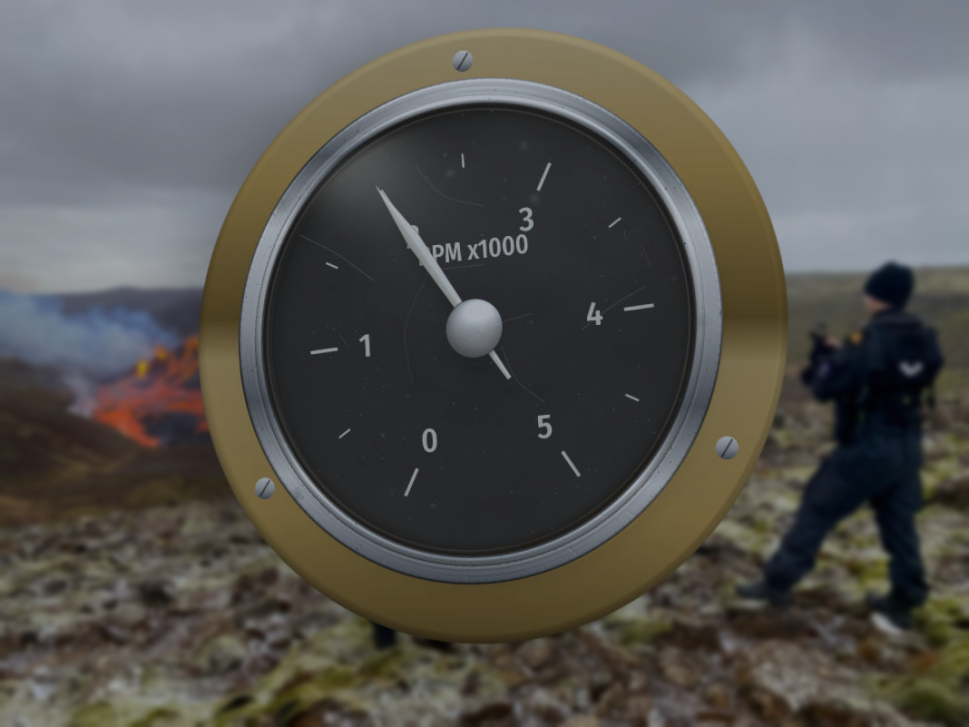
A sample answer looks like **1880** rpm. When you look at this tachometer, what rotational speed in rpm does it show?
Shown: **2000** rpm
